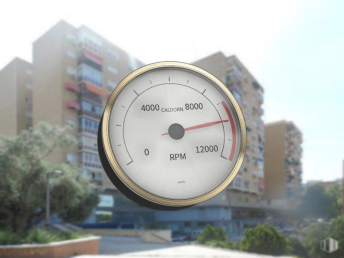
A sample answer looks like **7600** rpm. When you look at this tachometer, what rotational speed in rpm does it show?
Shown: **10000** rpm
